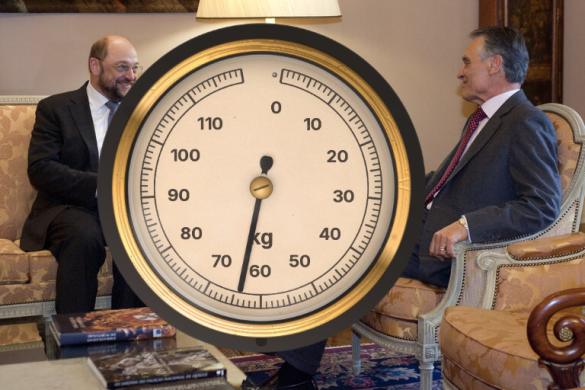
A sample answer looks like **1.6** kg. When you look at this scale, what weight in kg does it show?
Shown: **64** kg
